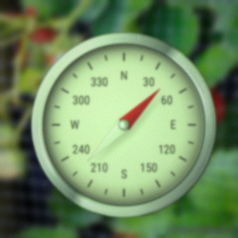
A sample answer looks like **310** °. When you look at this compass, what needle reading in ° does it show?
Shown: **45** °
